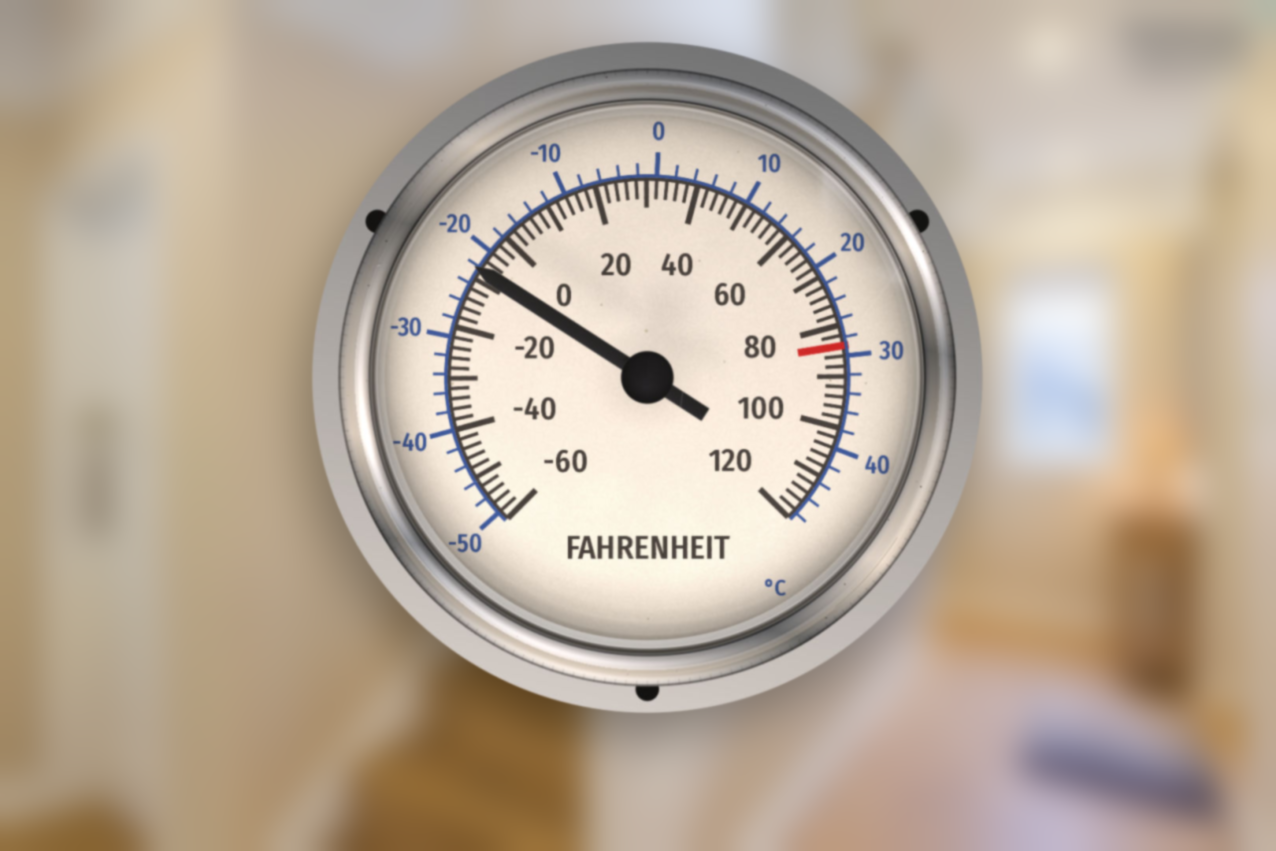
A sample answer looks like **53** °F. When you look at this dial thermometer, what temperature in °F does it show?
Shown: **-8** °F
